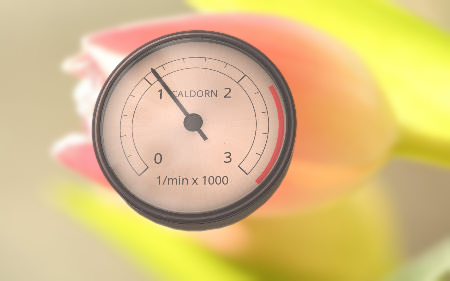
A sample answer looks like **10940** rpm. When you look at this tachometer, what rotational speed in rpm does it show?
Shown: **1100** rpm
